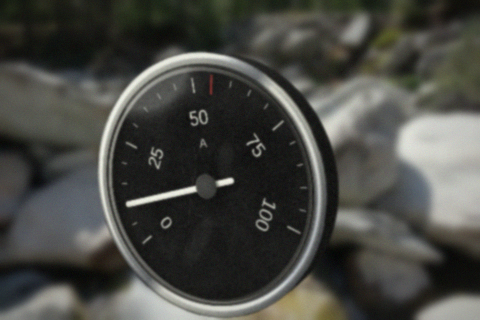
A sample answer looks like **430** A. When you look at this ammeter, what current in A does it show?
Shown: **10** A
